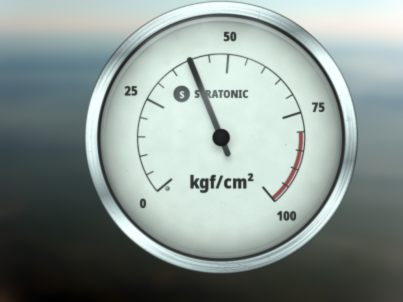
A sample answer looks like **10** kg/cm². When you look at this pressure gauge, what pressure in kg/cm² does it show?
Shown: **40** kg/cm²
